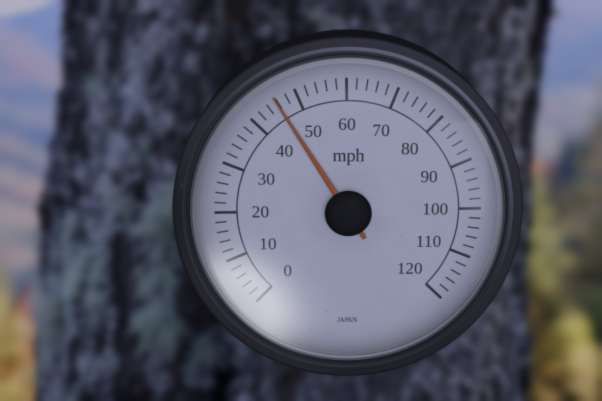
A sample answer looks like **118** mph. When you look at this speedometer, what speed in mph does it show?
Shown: **46** mph
